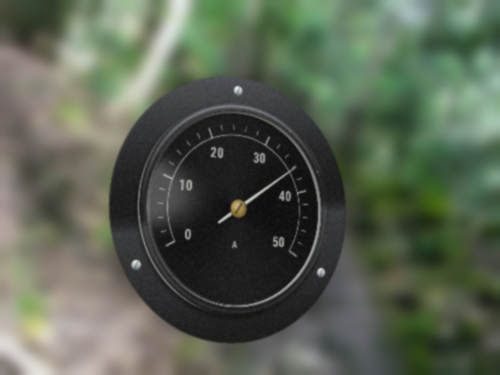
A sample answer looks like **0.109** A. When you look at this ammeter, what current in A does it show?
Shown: **36** A
